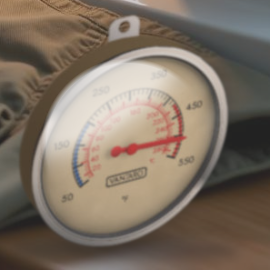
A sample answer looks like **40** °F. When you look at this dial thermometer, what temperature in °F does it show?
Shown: **500** °F
